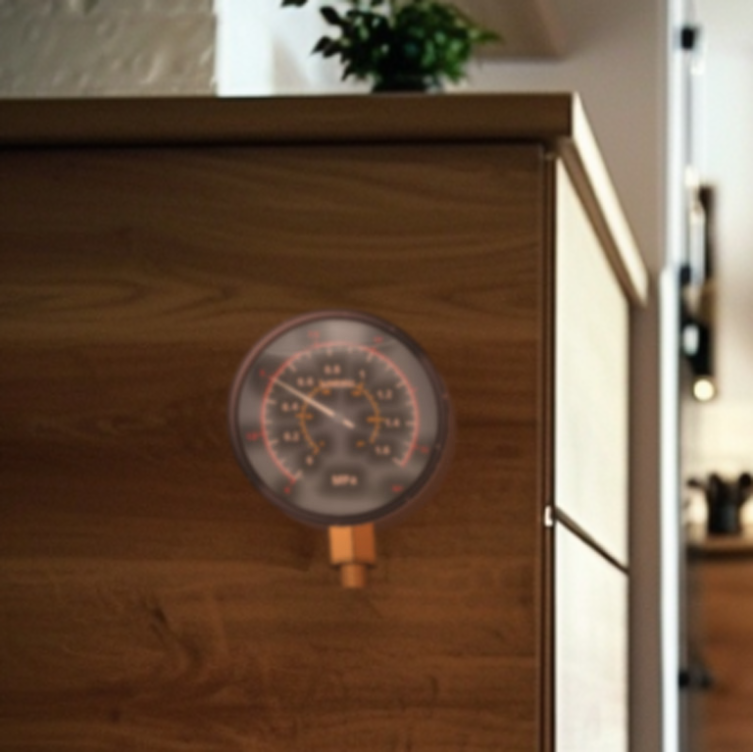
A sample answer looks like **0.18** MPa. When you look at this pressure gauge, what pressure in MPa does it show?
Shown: **0.5** MPa
